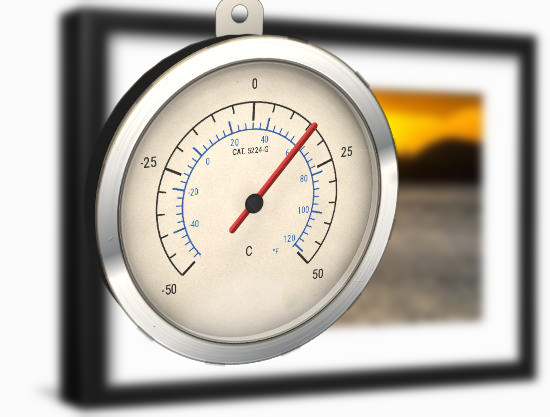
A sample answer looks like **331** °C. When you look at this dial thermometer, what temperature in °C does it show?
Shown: **15** °C
